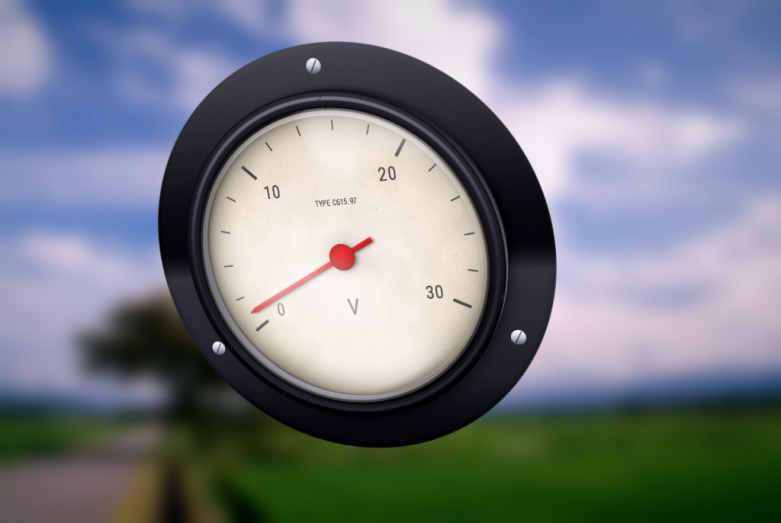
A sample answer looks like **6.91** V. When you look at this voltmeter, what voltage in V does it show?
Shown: **1** V
